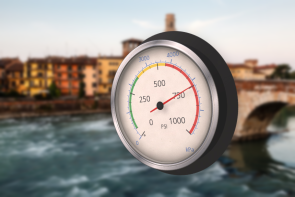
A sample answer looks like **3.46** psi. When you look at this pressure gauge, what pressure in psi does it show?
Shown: **750** psi
